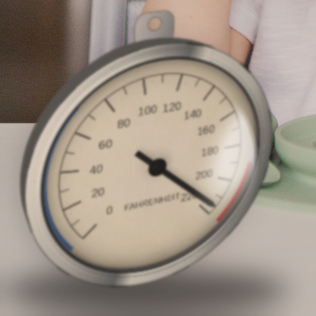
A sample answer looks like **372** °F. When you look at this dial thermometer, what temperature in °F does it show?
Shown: **215** °F
